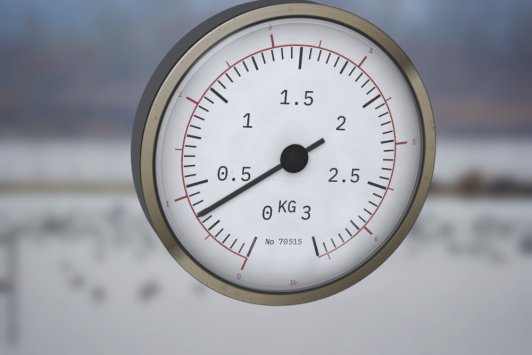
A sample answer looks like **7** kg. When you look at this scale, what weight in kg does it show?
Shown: **0.35** kg
